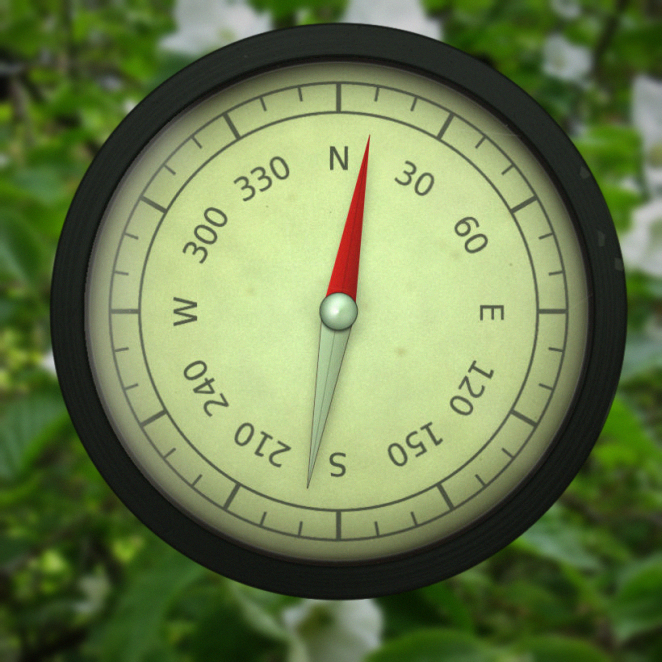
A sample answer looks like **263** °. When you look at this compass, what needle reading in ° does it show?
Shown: **10** °
